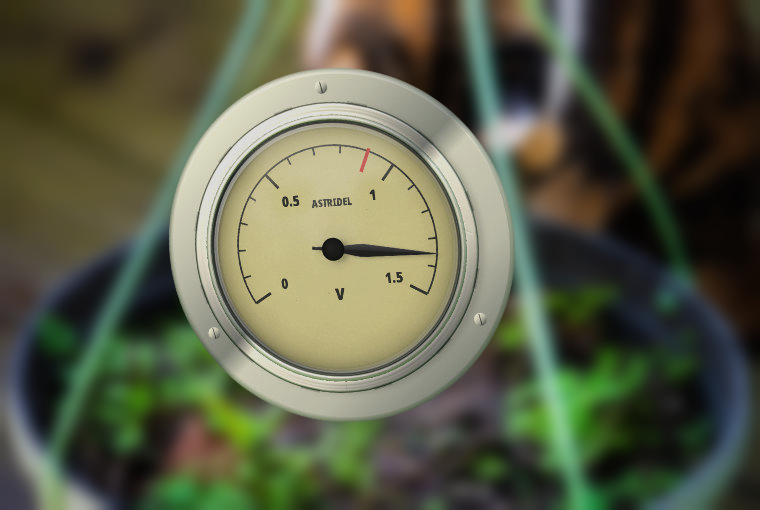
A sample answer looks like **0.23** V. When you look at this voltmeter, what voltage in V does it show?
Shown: **1.35** V
